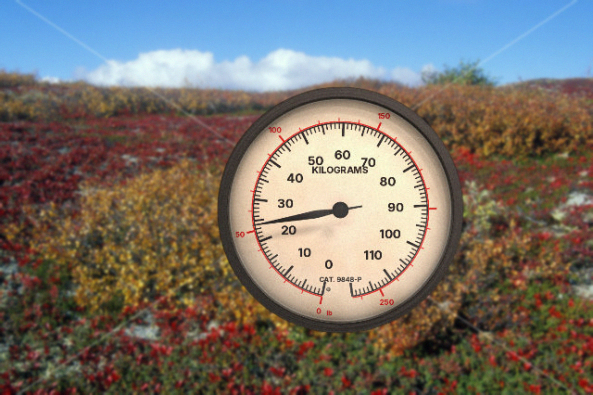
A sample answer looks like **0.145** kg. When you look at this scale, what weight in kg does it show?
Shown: **24** kg
